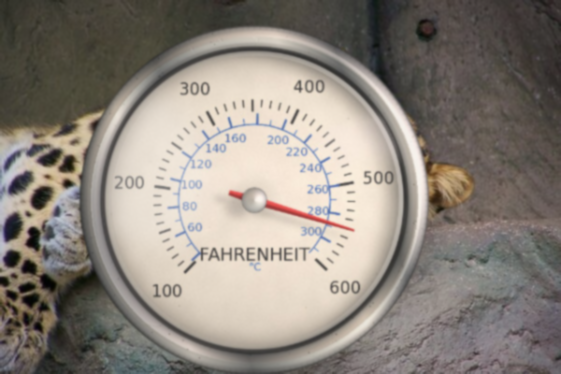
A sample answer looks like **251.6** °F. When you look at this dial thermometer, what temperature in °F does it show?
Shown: **550** °F
